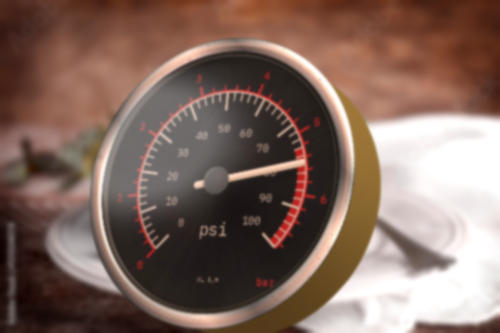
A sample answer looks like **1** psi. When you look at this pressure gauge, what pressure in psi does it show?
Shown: **80** psi
